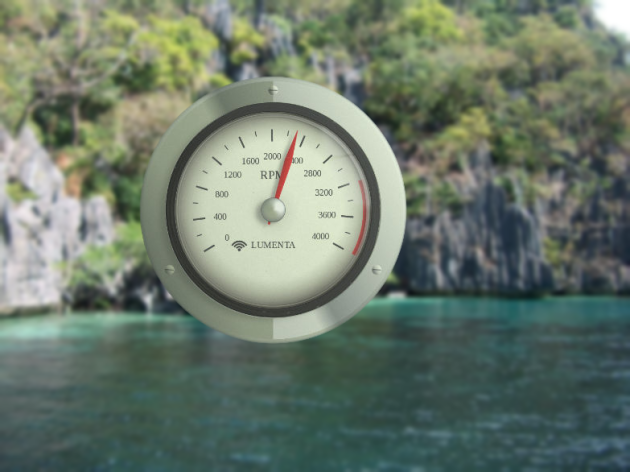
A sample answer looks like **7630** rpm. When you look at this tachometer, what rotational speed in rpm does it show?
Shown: **2300** rpm
